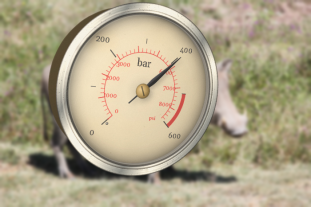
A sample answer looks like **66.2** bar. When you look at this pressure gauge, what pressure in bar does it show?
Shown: **400** bar
